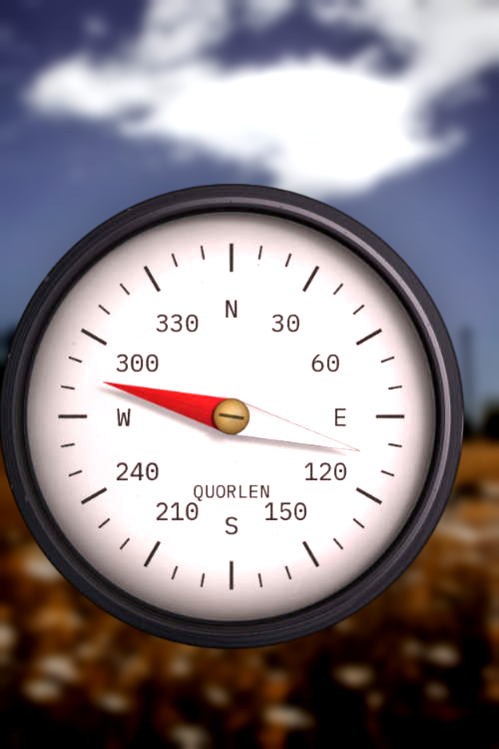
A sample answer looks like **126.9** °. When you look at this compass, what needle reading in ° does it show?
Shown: **285** °
